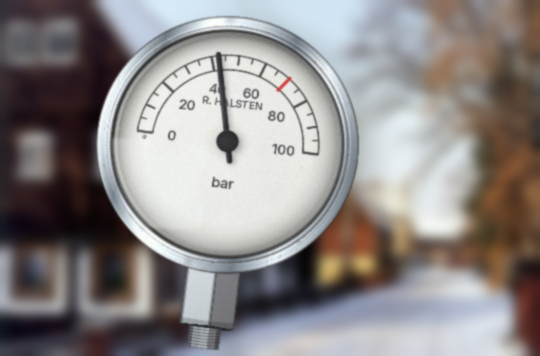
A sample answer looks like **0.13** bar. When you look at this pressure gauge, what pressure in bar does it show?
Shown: **42.5** bar
